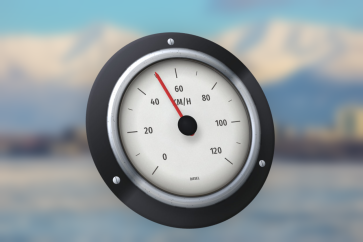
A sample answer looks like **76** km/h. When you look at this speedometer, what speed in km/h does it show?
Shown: **50** km/h
